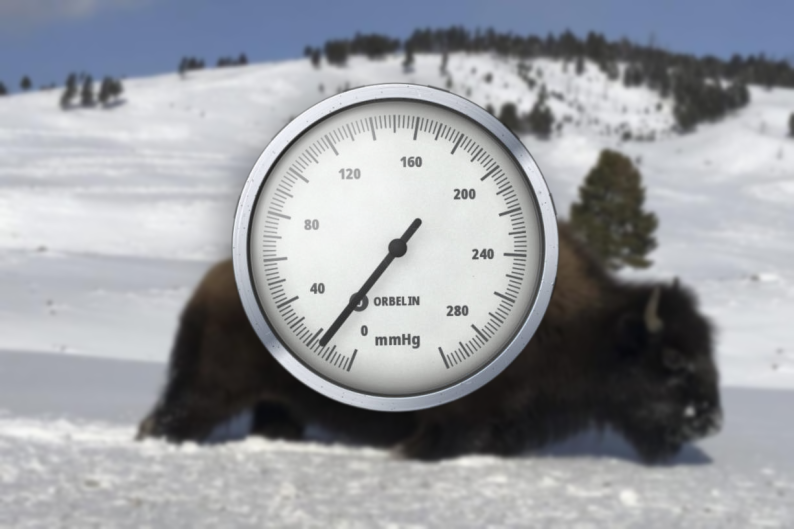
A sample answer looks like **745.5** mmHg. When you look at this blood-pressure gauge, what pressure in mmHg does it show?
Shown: **16** mmHg
